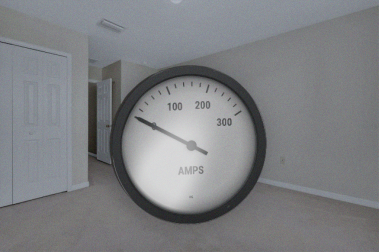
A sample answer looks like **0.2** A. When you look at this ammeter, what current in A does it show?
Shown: **0** A
